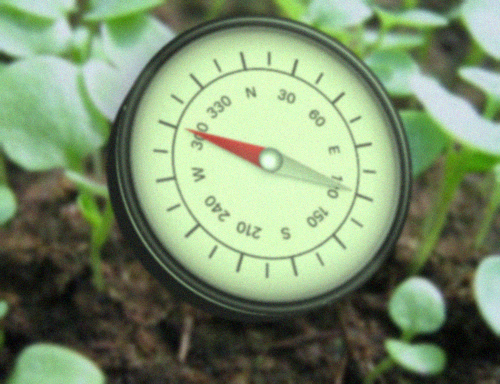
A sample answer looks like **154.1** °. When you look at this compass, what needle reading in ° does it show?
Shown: **300** °
